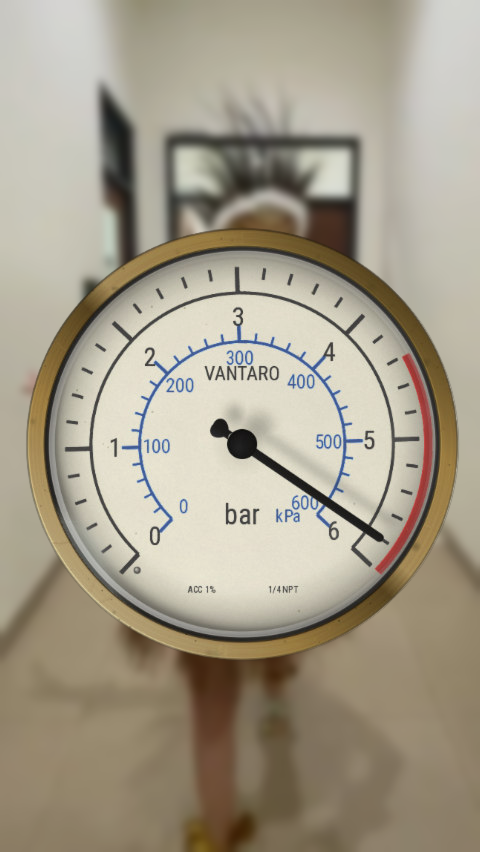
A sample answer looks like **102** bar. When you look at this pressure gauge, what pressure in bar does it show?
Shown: **5.8** bar
